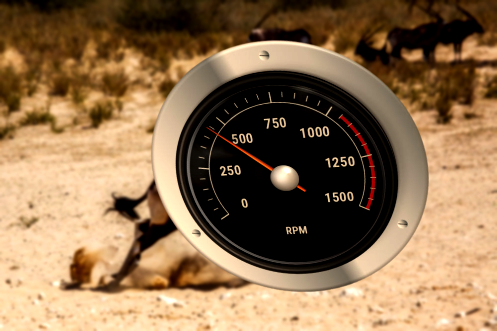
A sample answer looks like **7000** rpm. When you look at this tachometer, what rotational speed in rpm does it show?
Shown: **450** rpm
